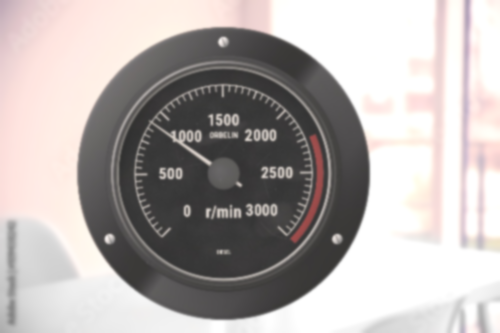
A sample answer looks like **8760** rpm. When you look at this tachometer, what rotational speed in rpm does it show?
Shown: **900** rpm
